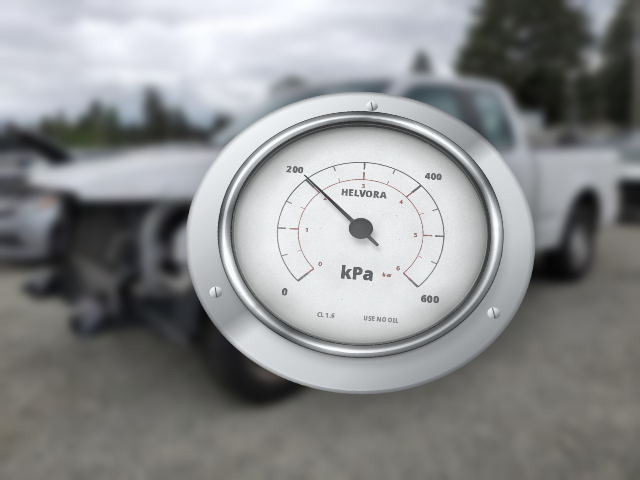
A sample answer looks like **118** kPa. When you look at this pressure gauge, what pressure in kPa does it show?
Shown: **200** kPa
